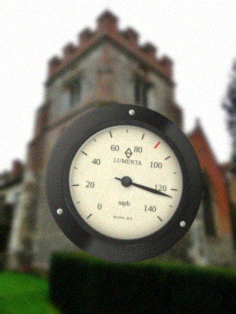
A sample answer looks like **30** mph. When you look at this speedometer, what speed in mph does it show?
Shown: **125** mph
